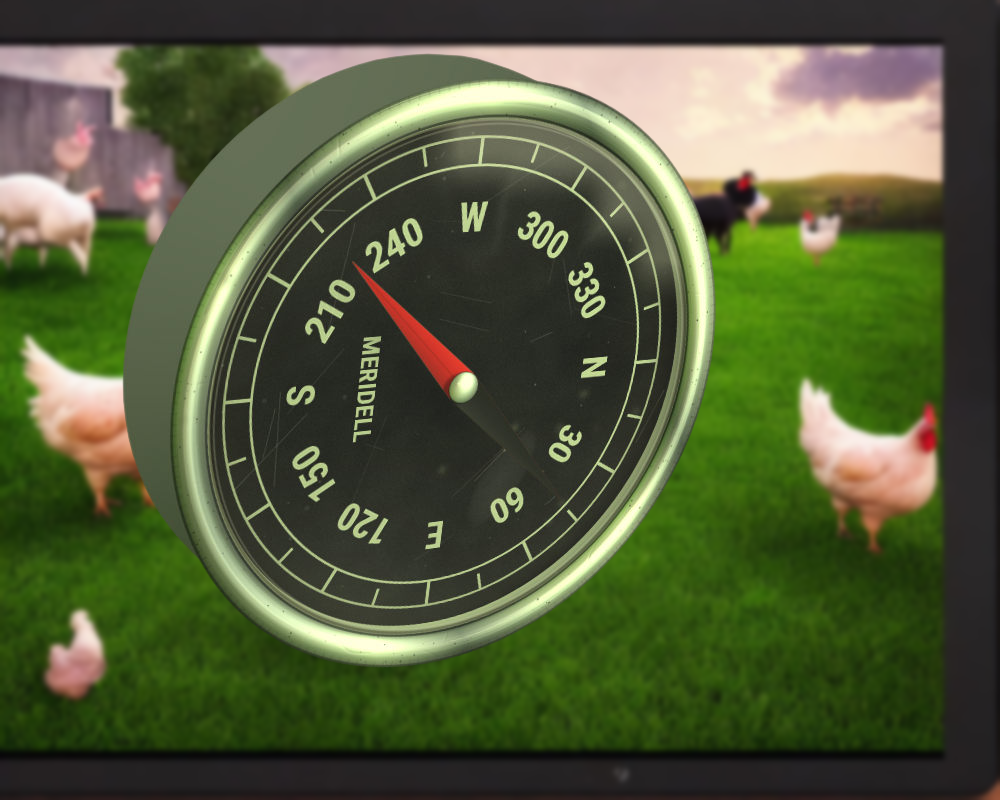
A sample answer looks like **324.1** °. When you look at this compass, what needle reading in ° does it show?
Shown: **225** °
